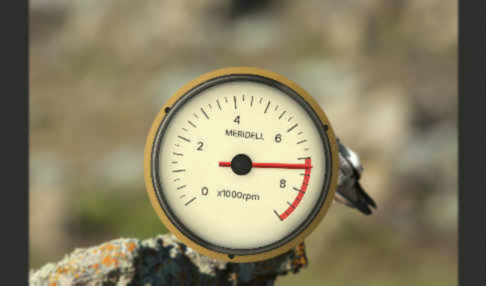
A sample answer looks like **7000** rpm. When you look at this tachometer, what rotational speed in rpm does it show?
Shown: **7250** rpm
